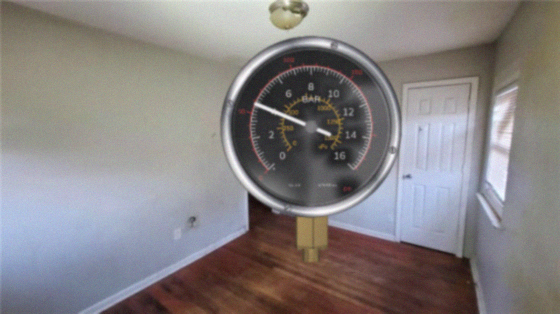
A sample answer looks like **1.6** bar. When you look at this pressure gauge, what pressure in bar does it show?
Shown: **4** bar
